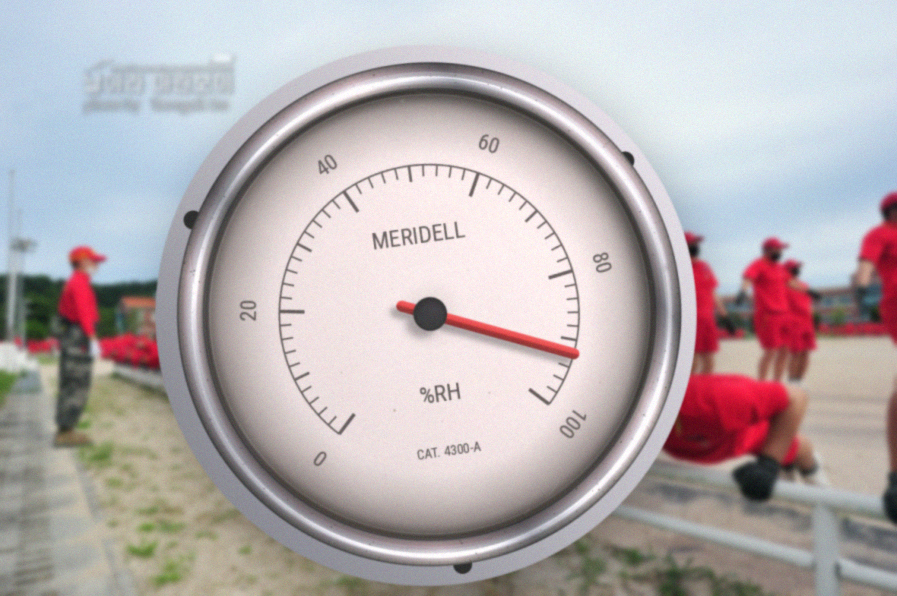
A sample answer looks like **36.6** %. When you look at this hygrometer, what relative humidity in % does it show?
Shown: **92** %
